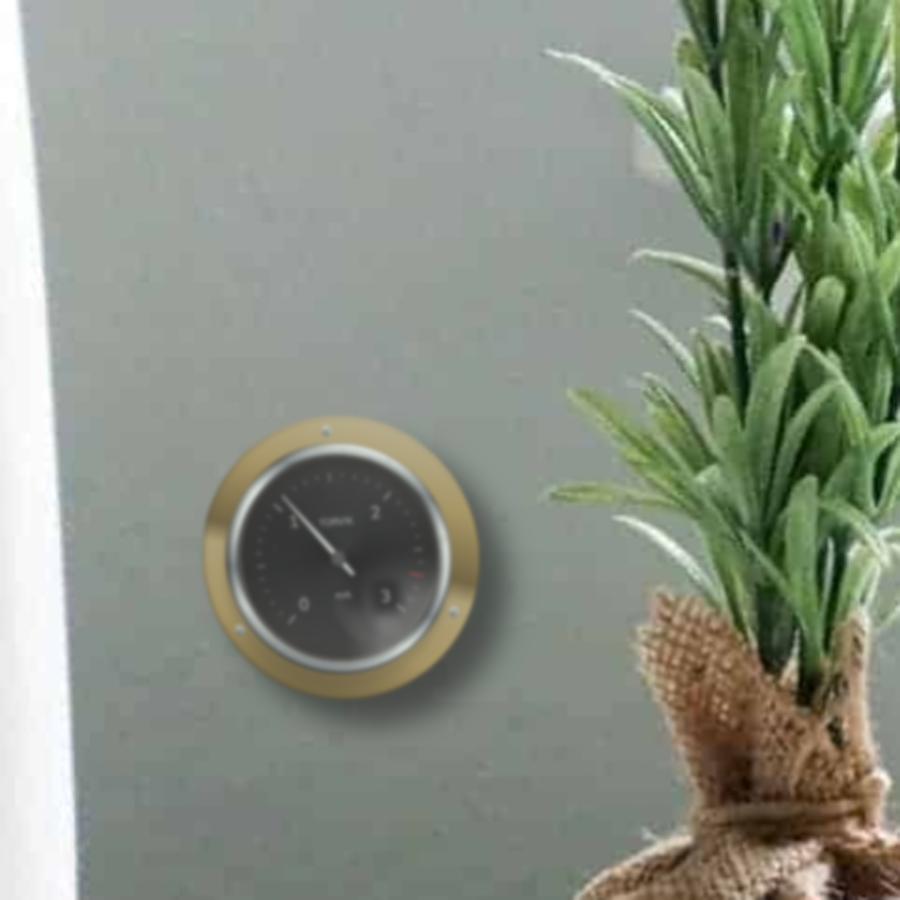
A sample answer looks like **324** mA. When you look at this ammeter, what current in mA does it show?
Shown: **1.1** mA
